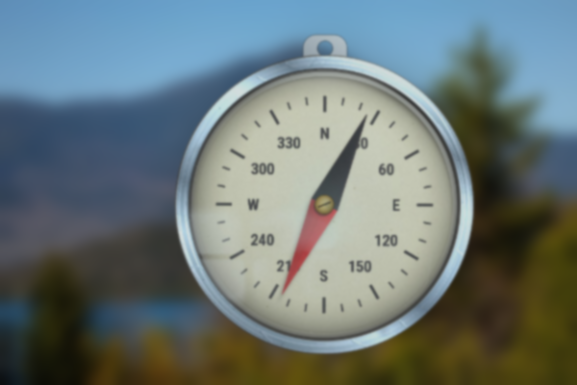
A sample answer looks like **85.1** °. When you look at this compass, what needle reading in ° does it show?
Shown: **205** °
